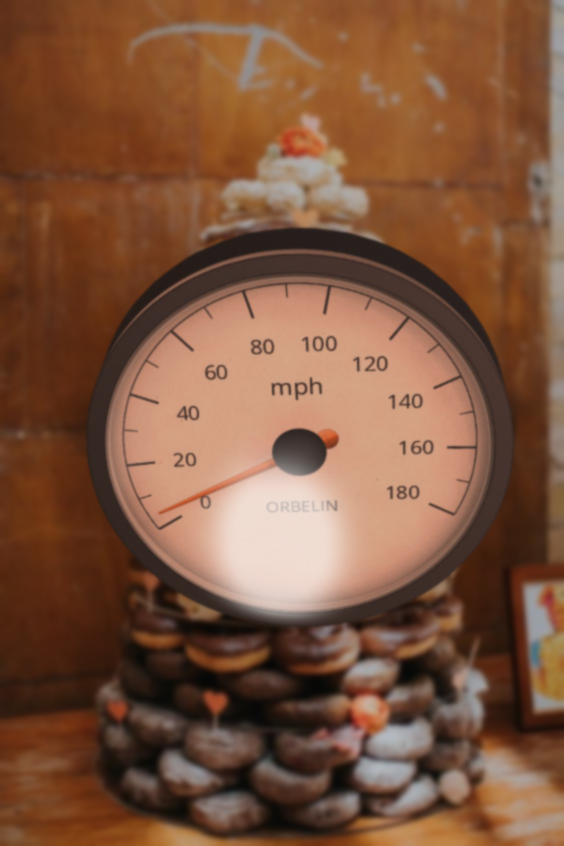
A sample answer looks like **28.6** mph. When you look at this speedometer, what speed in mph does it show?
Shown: **5** mph
